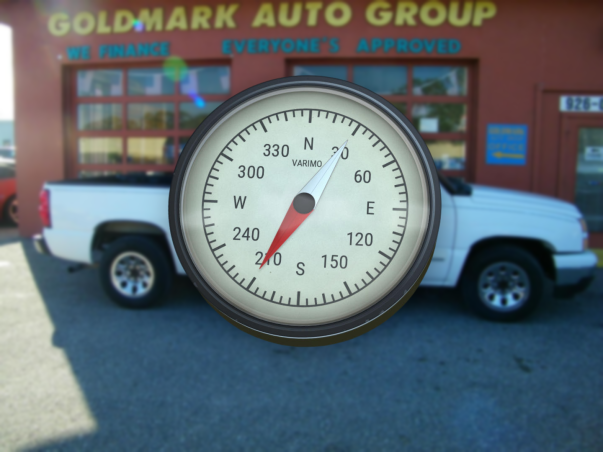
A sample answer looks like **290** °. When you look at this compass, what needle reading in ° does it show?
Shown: **210** °
